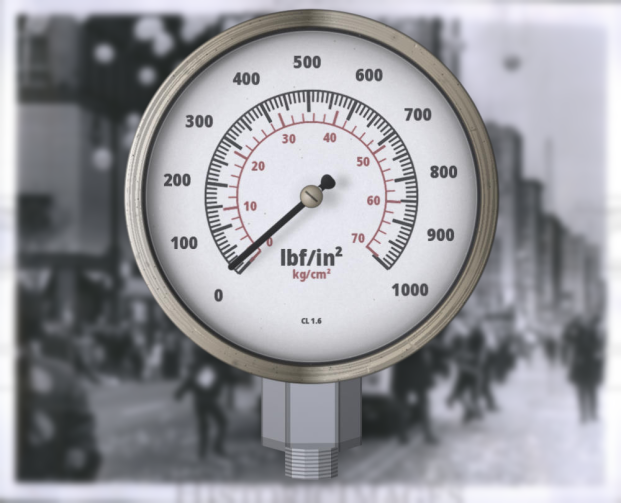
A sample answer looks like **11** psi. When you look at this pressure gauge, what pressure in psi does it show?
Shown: **20** psi
